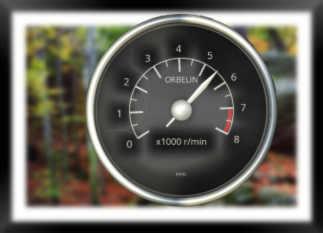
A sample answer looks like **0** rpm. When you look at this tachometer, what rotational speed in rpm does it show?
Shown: **5500** rpm
